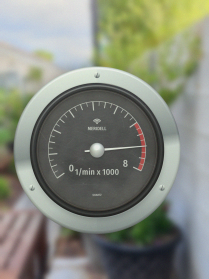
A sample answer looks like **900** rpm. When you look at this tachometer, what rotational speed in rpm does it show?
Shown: **7000** rpm
